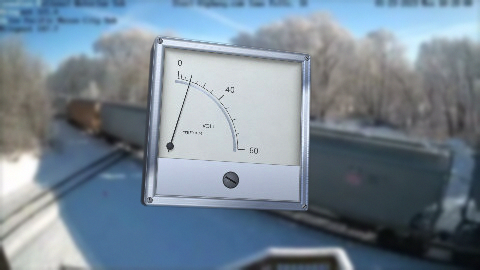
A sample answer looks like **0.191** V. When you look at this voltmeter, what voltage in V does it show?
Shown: **20** V
